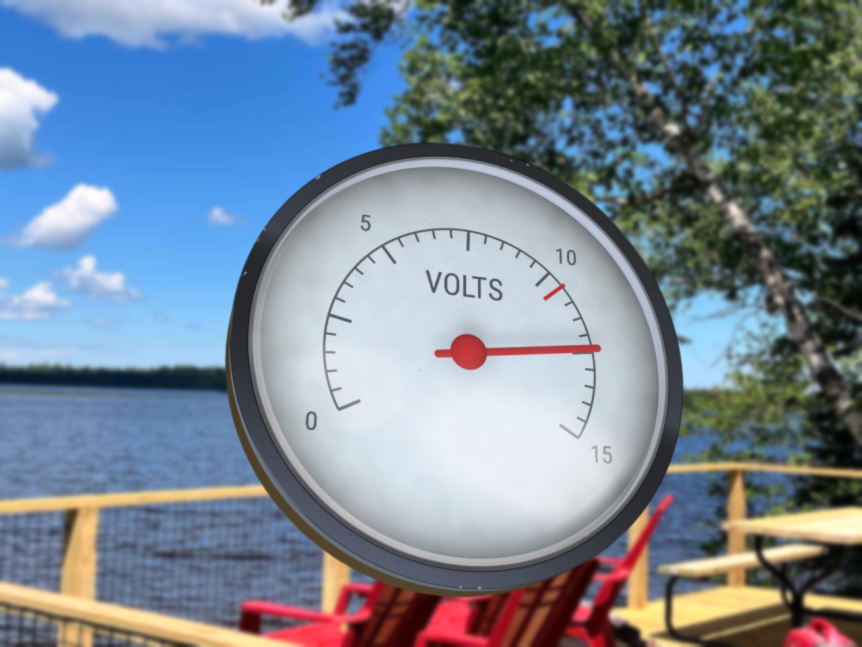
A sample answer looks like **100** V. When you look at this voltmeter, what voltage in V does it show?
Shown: **12.5** V
